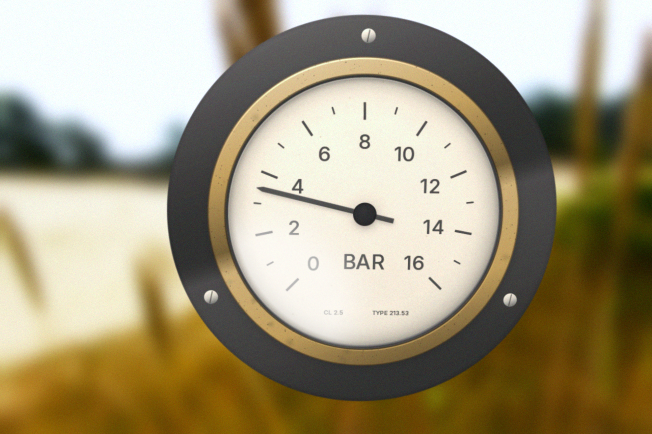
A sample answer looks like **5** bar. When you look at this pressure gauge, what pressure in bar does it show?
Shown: **3.5** bar
